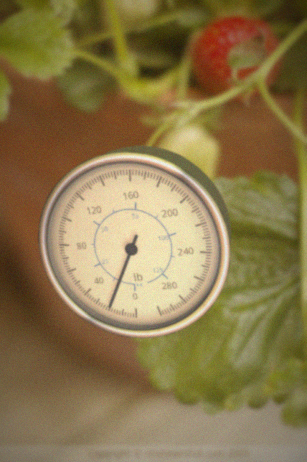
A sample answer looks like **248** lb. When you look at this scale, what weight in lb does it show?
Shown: **20** lb
